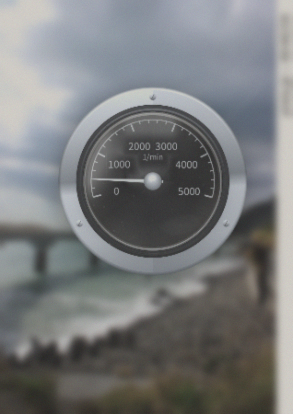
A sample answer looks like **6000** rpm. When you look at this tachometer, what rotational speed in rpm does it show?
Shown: **400** rpm
